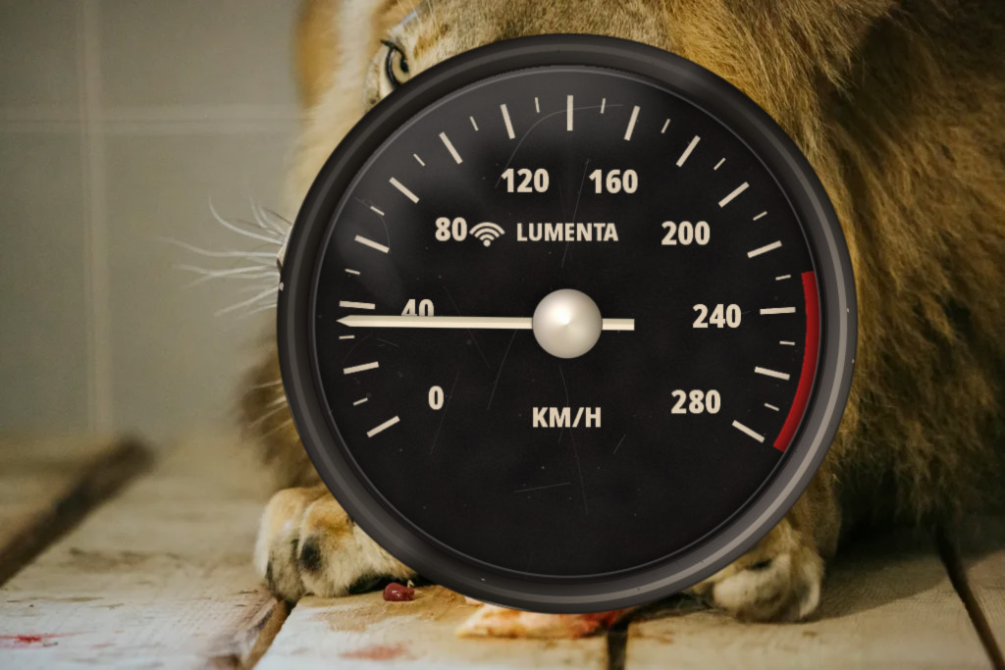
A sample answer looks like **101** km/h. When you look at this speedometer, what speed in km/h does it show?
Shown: **35** km/h
